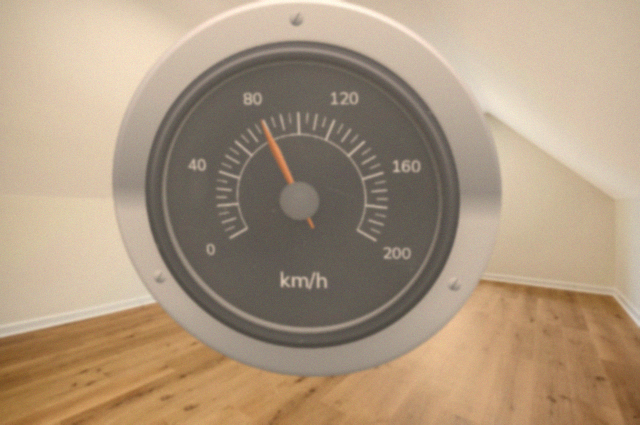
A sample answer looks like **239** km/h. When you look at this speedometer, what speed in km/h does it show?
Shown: **80** km/h
